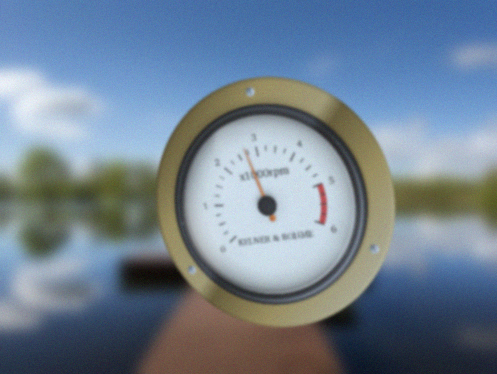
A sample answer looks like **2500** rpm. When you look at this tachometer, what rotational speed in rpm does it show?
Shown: **2750** rpm
